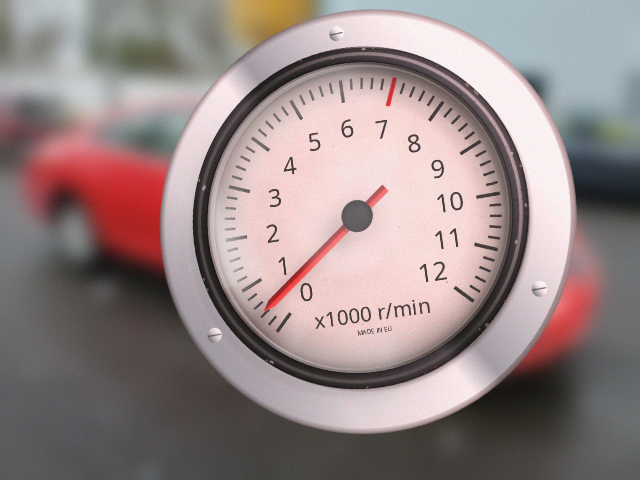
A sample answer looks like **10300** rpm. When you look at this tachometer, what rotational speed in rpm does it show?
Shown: **400** rpm
